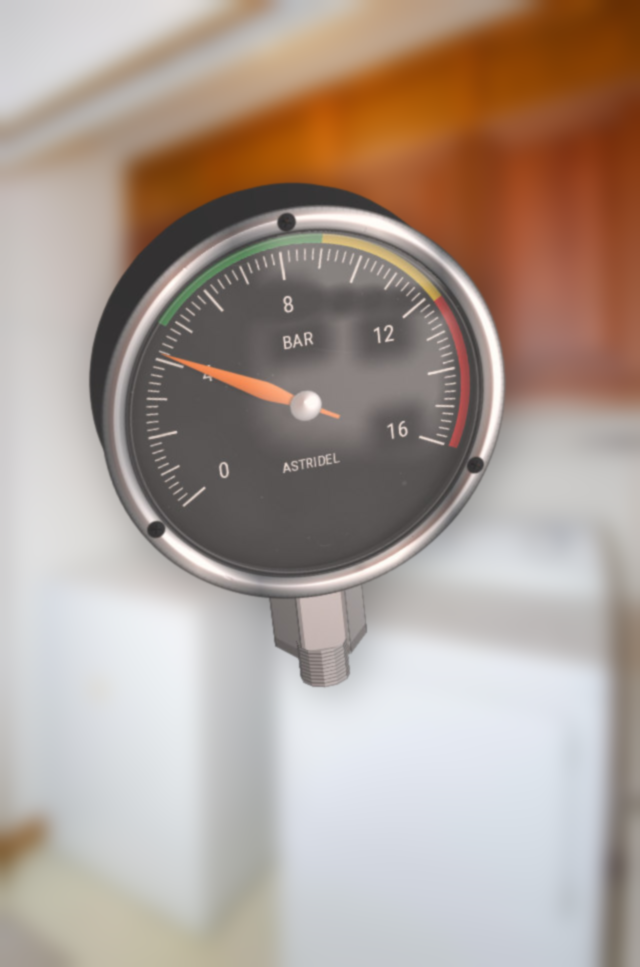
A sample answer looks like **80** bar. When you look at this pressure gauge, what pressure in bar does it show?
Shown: **4.2** bar
